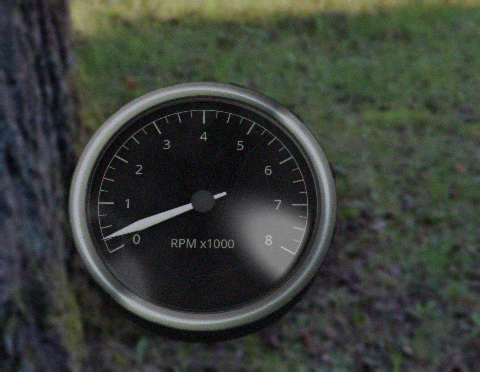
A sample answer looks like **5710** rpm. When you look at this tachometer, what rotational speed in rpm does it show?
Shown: **250** rpm
